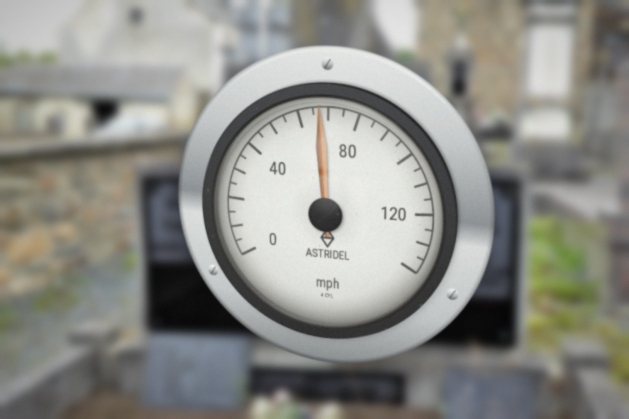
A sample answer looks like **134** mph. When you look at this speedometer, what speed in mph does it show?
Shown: **67.5** mph
